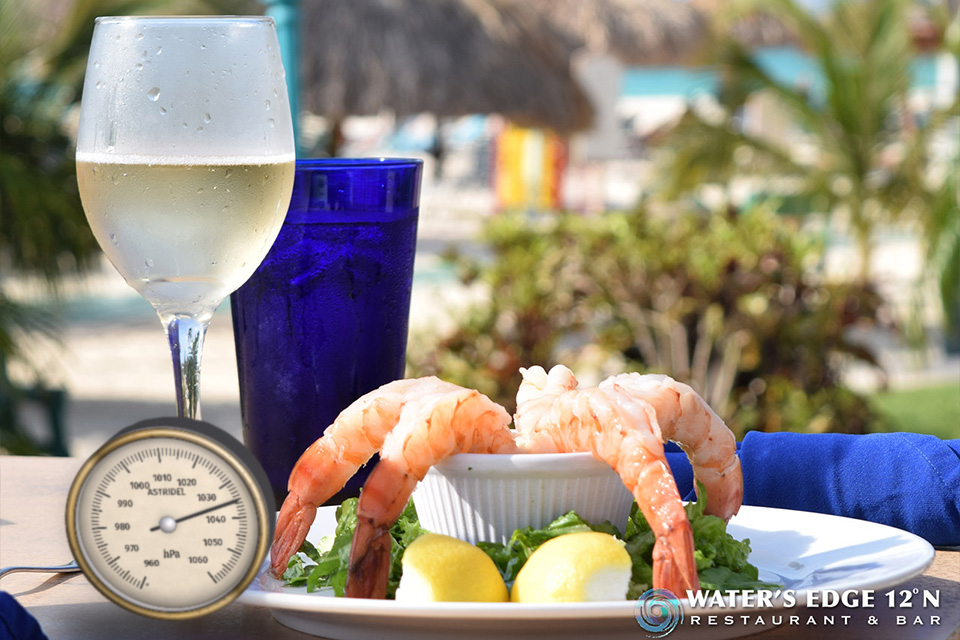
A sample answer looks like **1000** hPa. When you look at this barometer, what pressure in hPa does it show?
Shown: **1035** hPa
